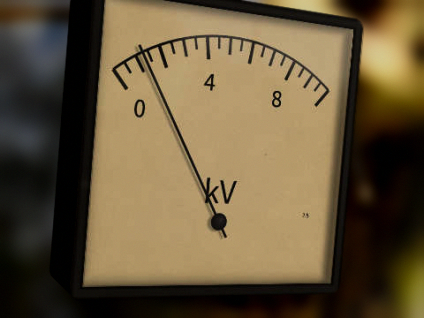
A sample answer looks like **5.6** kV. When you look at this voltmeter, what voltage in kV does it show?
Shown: **1.25** kV
